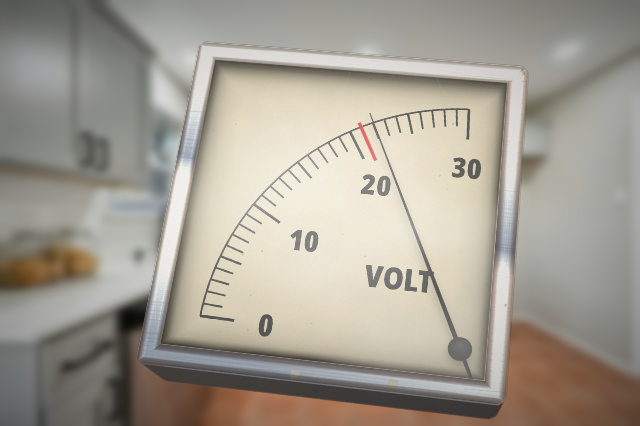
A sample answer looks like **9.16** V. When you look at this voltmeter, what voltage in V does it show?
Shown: **22** V
